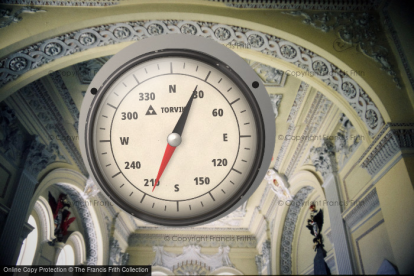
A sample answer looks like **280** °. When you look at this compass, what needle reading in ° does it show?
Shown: **205** °
